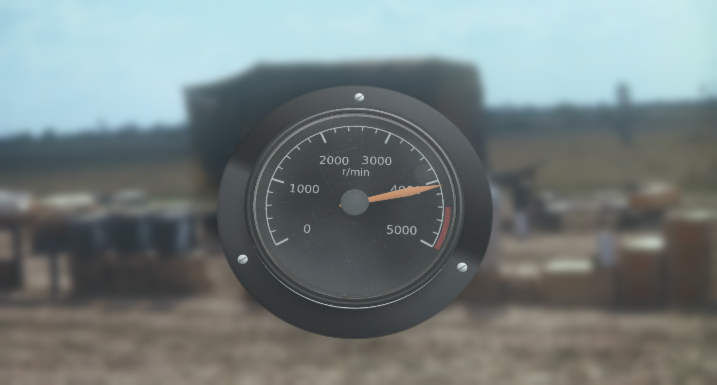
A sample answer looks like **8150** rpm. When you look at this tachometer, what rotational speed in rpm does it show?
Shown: **4100** rpm
